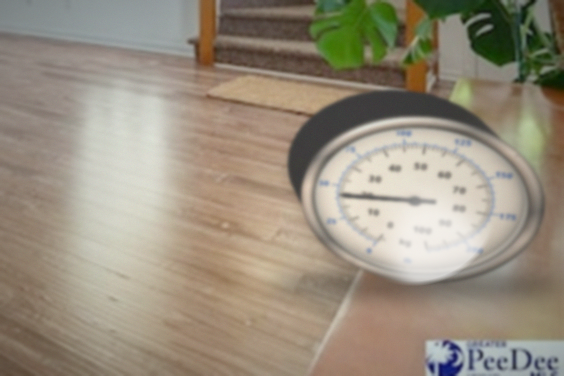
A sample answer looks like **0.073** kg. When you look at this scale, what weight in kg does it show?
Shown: **20** kg
